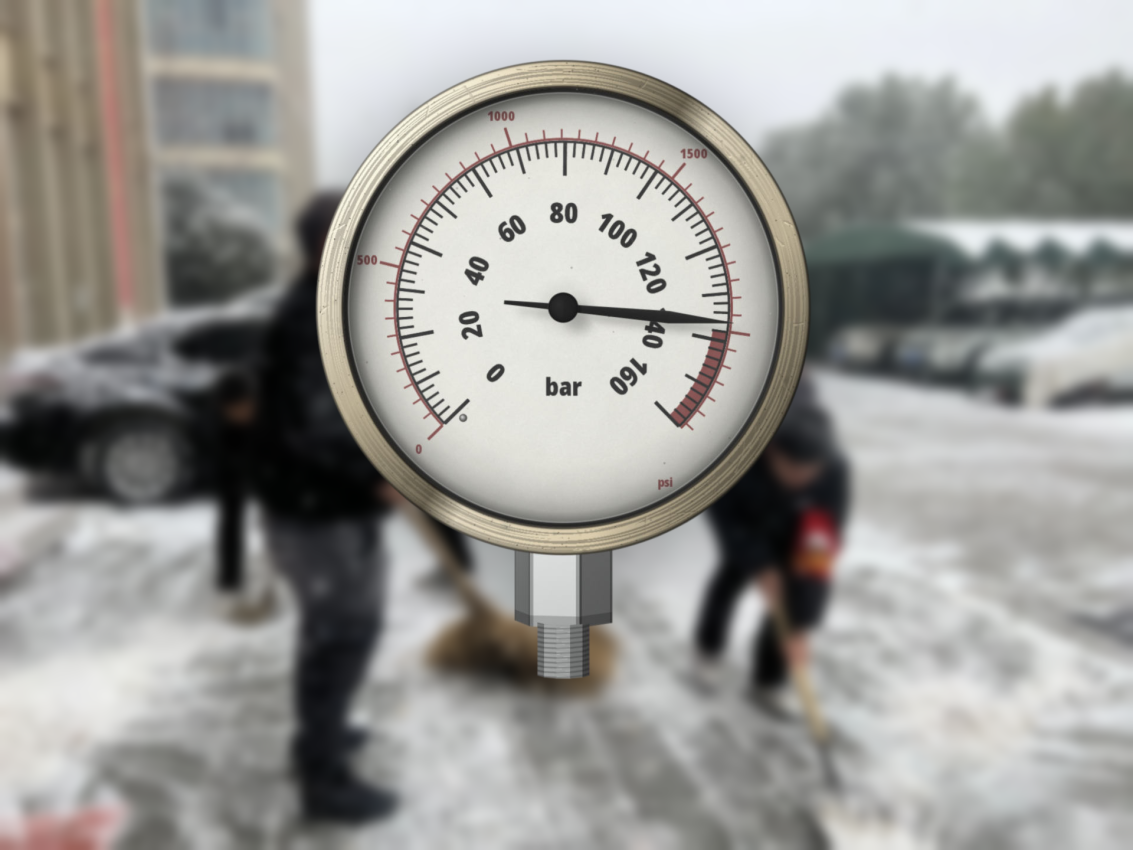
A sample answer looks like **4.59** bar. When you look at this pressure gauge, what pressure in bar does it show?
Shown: **136** bar
